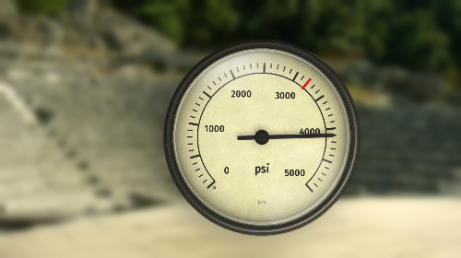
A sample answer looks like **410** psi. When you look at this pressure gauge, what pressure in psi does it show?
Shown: **4100** psi
